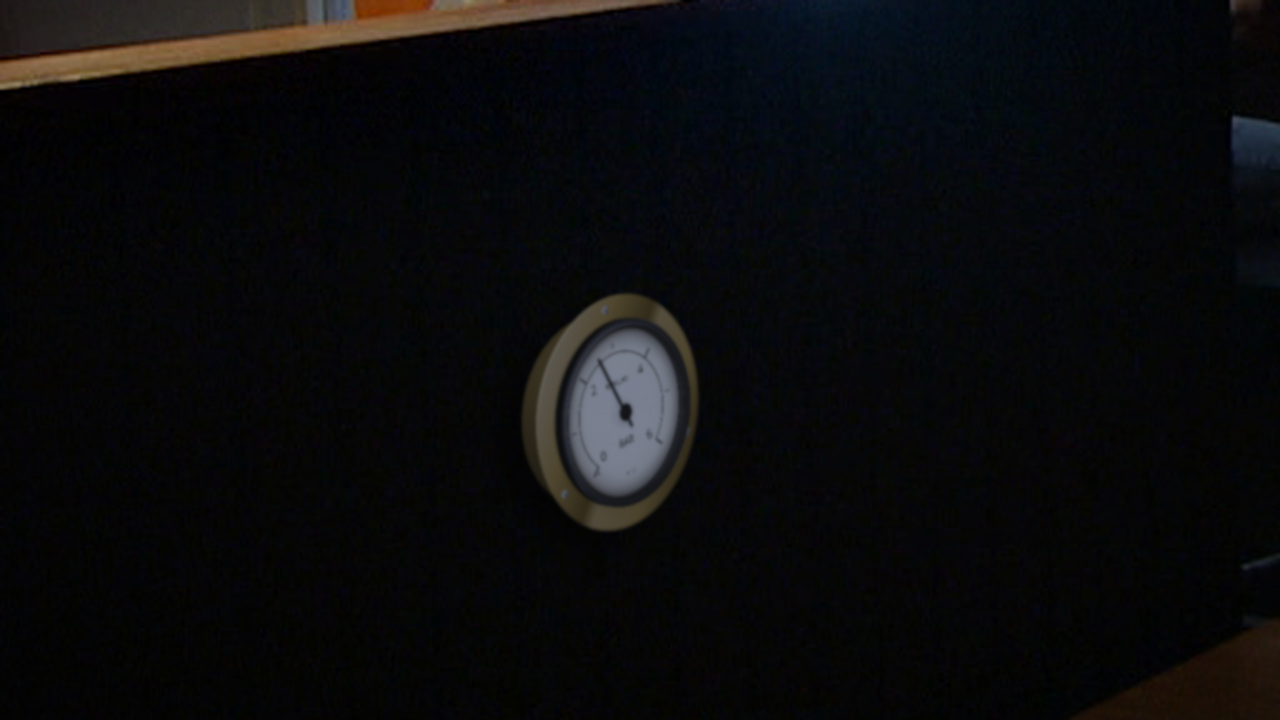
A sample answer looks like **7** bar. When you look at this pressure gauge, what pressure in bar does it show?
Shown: **2.5** bar
